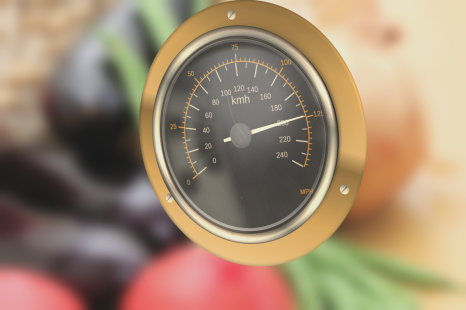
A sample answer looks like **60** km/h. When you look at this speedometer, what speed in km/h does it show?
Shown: **200** km/h
